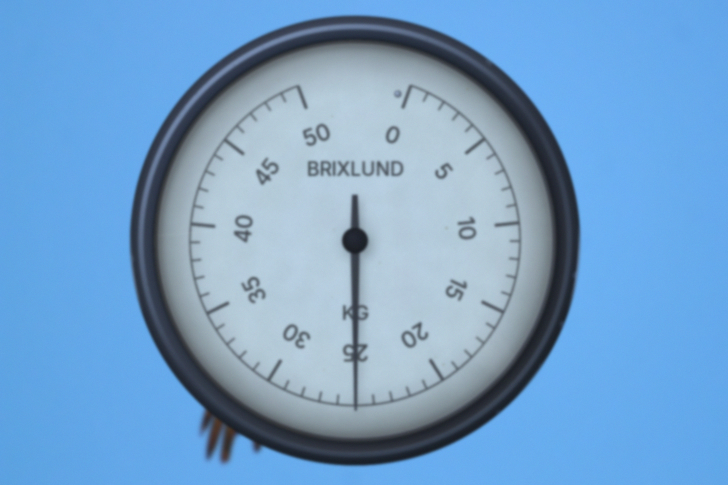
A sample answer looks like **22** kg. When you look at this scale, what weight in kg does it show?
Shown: **25** kg
